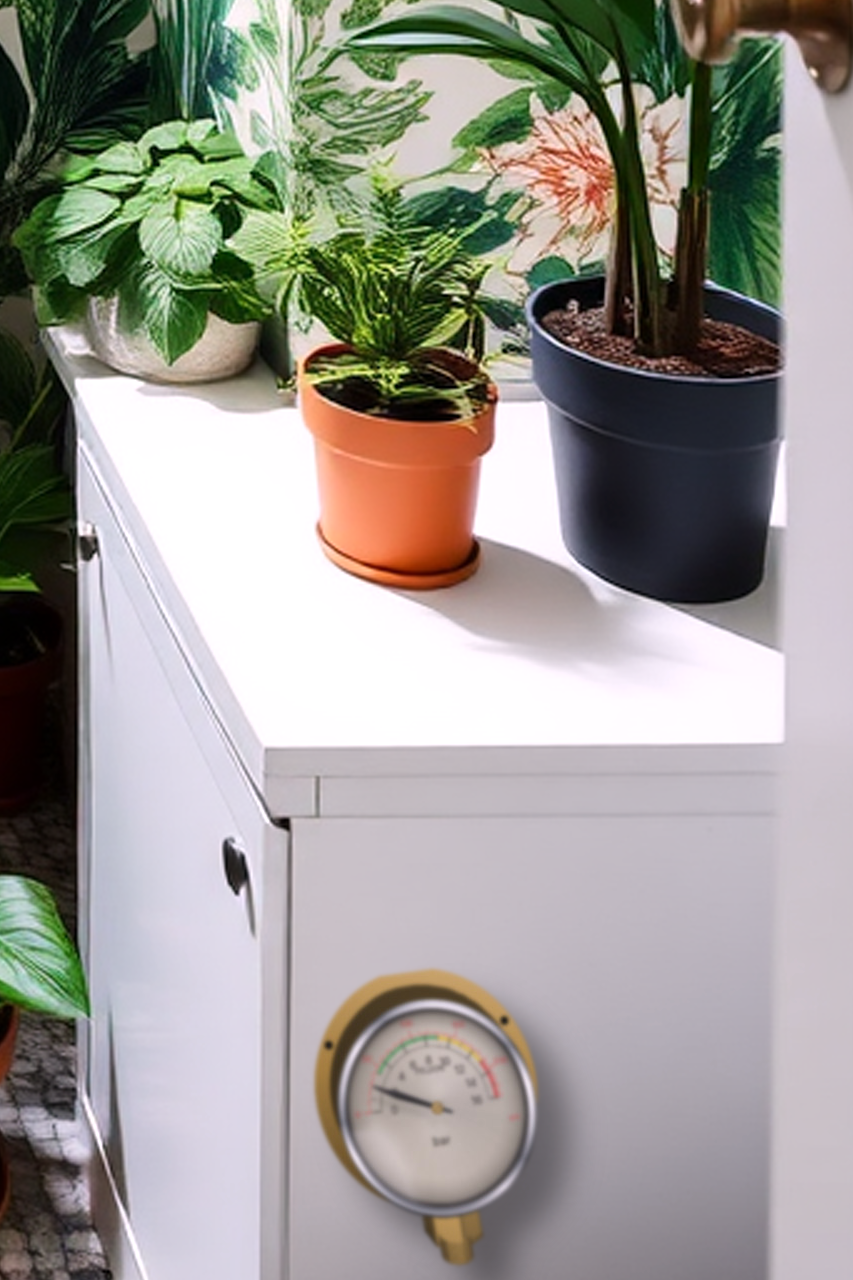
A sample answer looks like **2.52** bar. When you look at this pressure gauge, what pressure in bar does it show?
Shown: **2** bar
